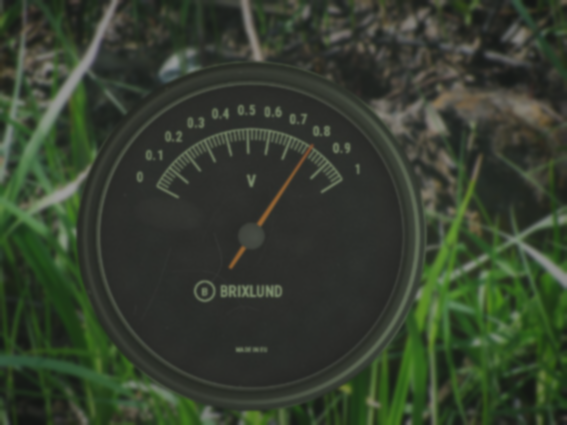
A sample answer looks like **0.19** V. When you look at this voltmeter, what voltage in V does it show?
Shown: **0.8** V
